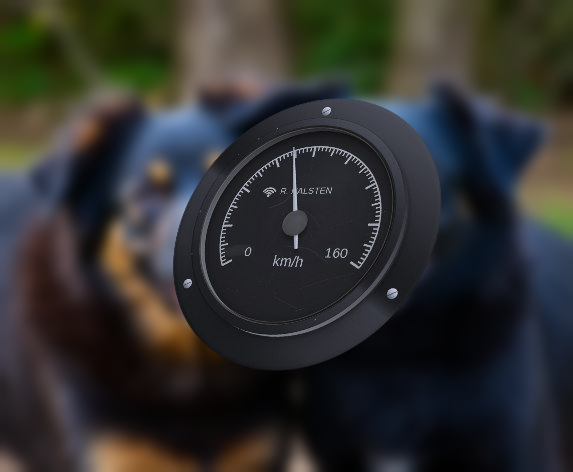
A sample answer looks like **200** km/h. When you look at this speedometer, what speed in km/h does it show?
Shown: **70** km/h
